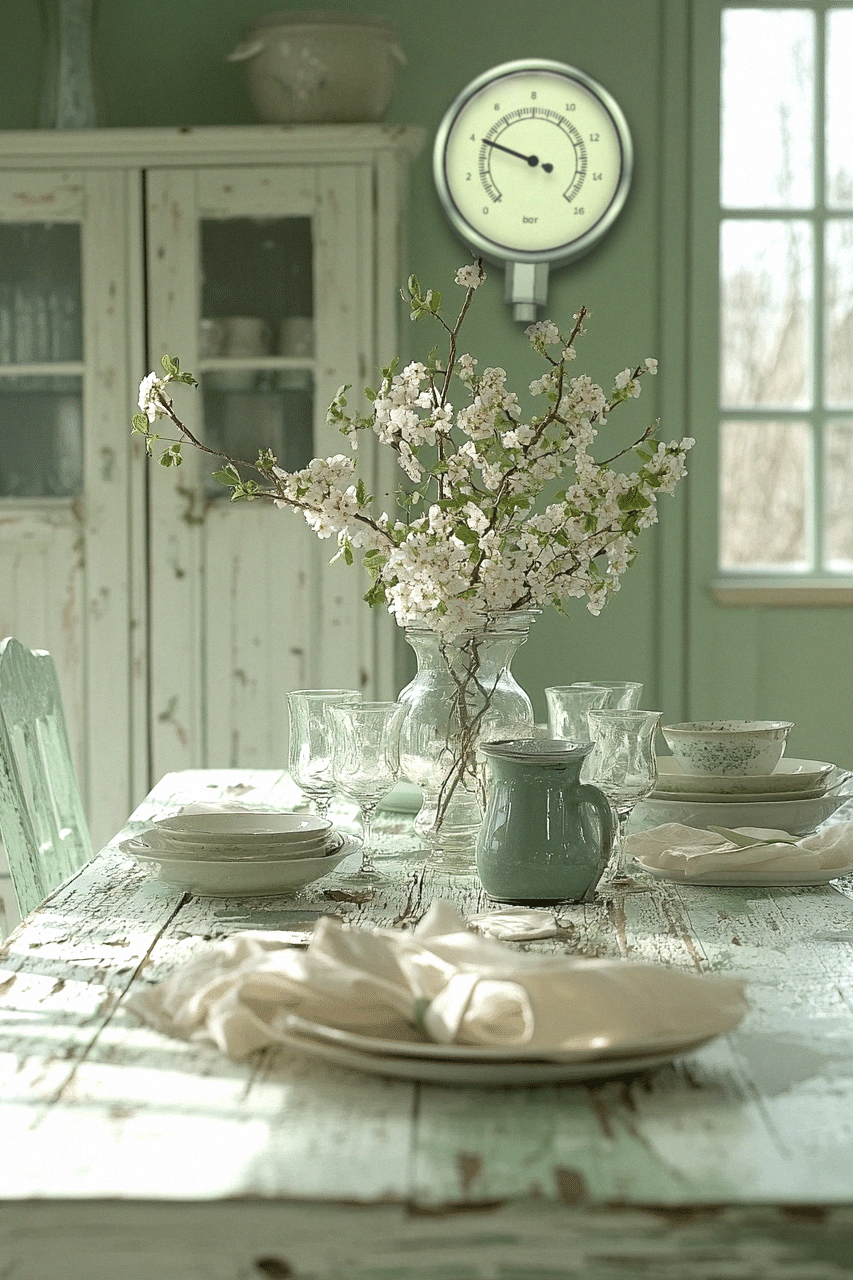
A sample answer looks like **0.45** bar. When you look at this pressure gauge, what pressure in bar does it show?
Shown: **4** bar
